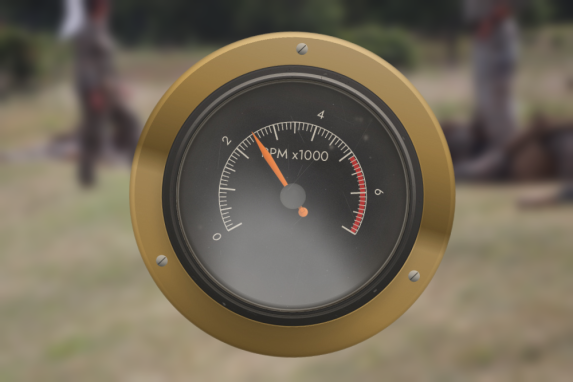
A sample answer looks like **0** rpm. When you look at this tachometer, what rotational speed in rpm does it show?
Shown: **2500** rpm
